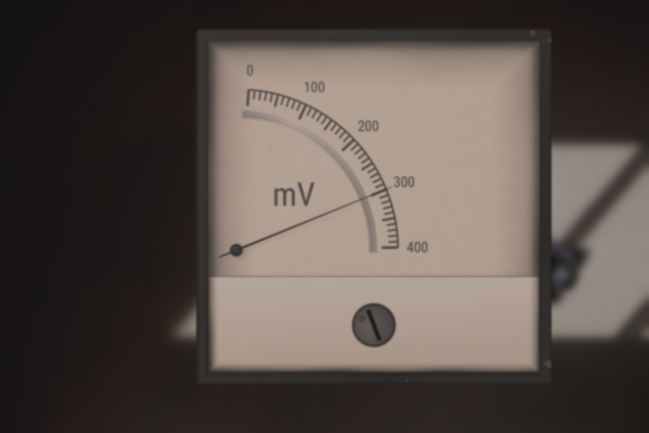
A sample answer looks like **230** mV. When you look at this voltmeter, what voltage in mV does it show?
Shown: **300** mV
